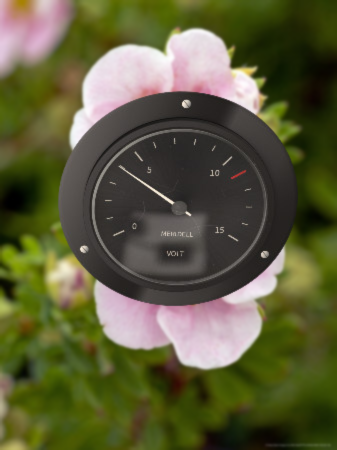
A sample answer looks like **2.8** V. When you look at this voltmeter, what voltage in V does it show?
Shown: **4** V
